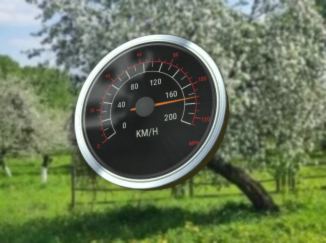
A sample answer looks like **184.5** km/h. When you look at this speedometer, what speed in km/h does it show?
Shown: **175** km/h
